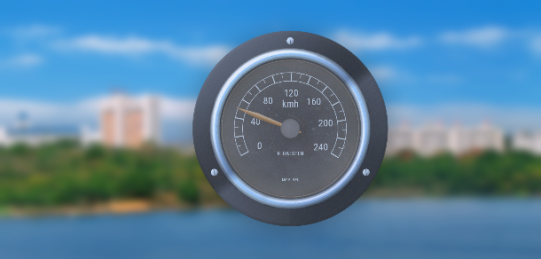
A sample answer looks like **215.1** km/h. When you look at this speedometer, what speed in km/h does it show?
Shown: **50** km/h
